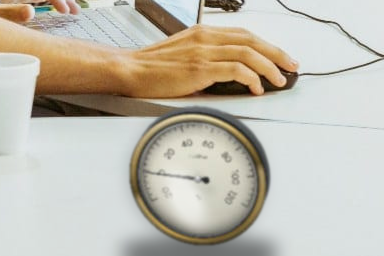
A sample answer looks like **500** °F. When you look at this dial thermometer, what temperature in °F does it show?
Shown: **0** °F
